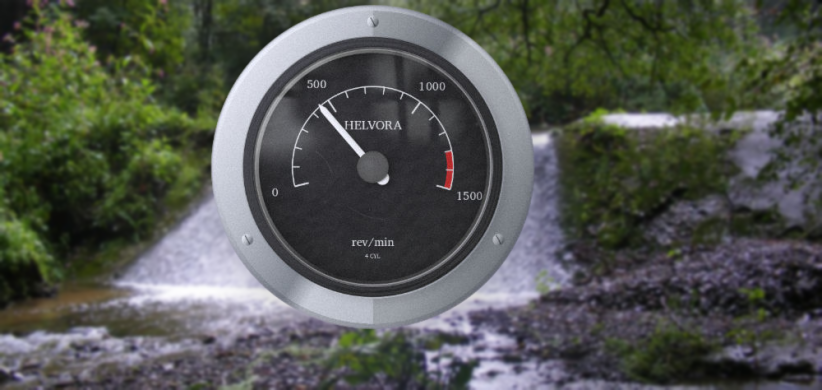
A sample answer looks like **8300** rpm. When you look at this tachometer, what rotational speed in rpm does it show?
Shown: **450** rpm
